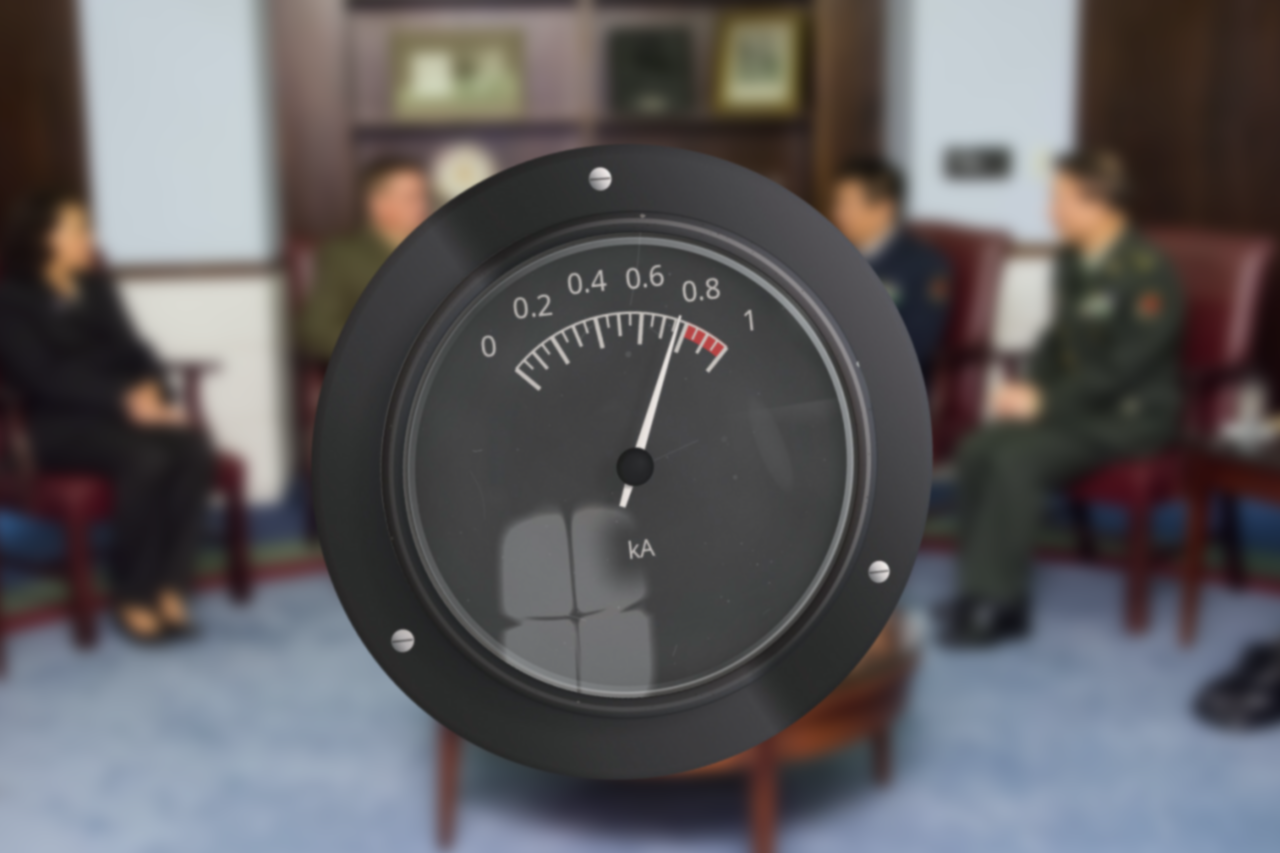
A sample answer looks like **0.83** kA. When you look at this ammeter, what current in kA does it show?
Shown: **0.75** kA
